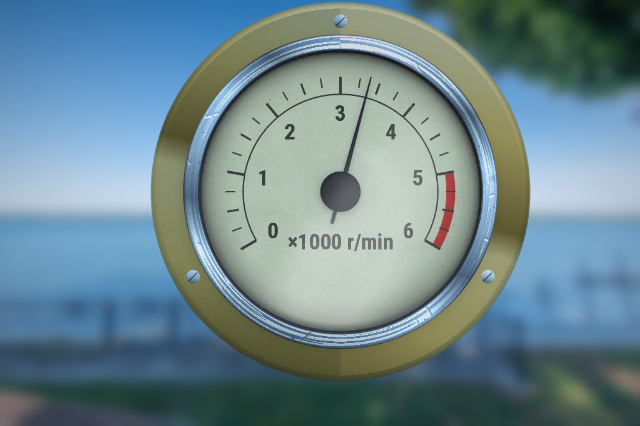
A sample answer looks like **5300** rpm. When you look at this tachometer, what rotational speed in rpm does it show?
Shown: **3375** rpm
